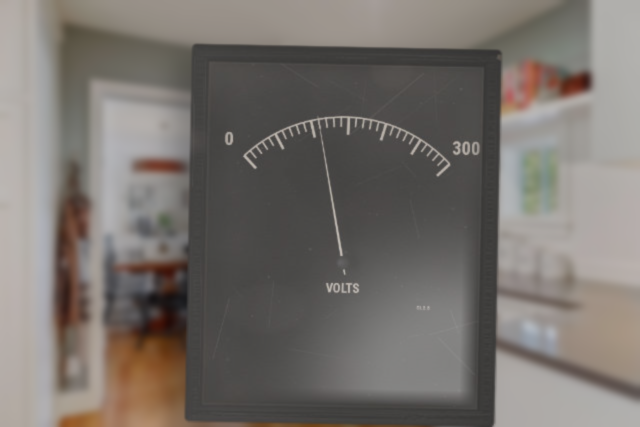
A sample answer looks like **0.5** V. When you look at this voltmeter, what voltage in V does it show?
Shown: **110** V
